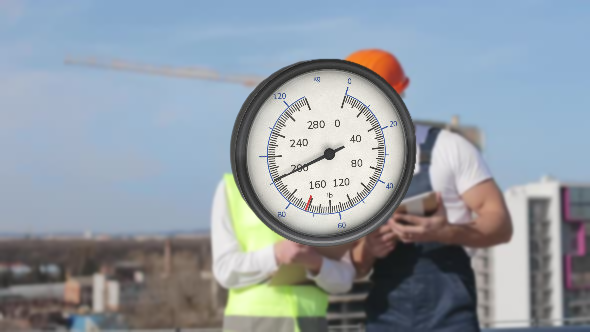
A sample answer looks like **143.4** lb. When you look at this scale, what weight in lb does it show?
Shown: **200** lb
